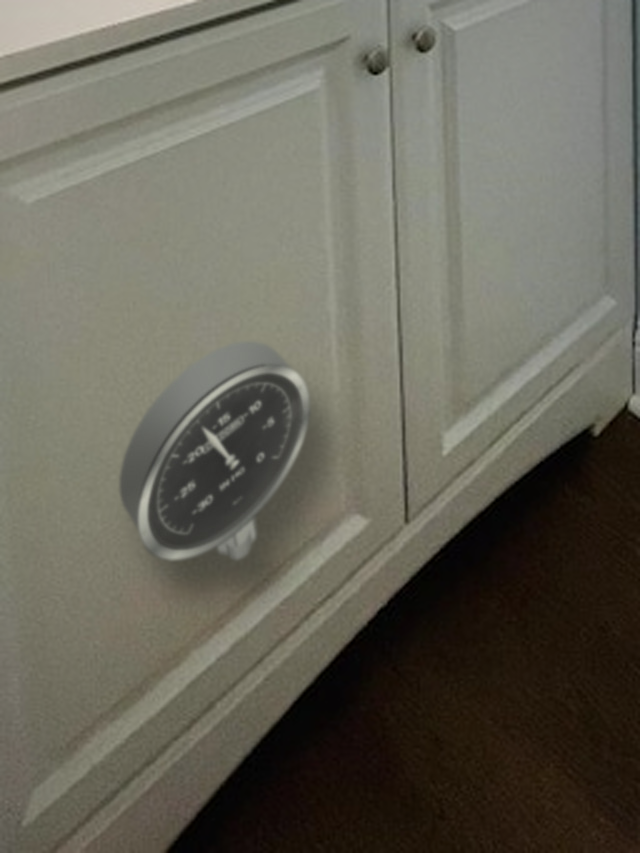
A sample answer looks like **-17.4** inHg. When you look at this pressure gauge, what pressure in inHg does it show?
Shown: **-17** inHg
